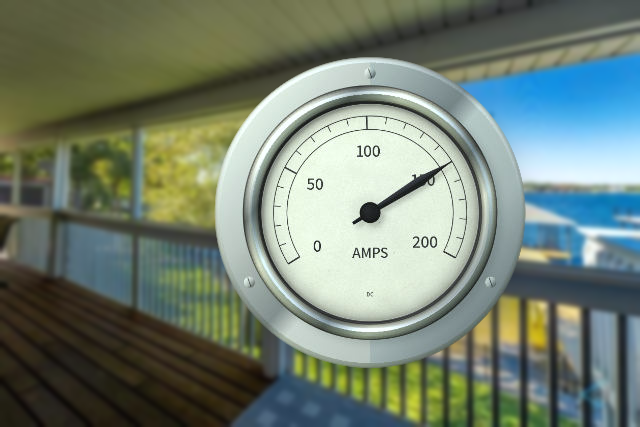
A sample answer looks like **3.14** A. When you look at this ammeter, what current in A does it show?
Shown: **150** A
